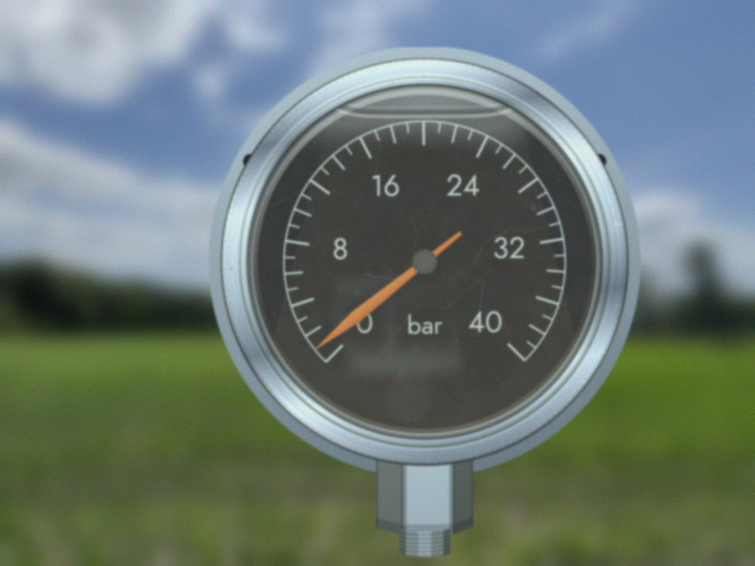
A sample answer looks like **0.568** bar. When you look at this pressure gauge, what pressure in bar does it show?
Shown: **1** bar
